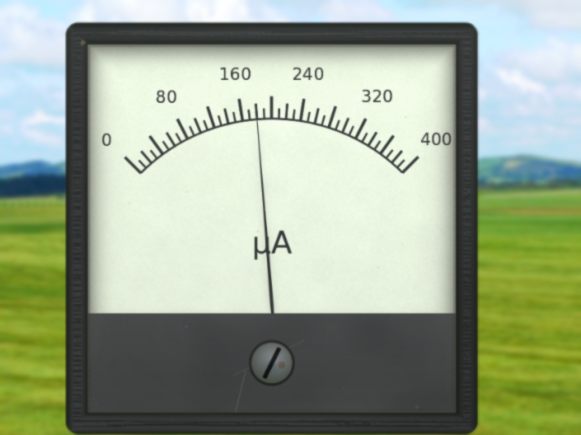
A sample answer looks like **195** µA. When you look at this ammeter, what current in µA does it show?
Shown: **180** µA
